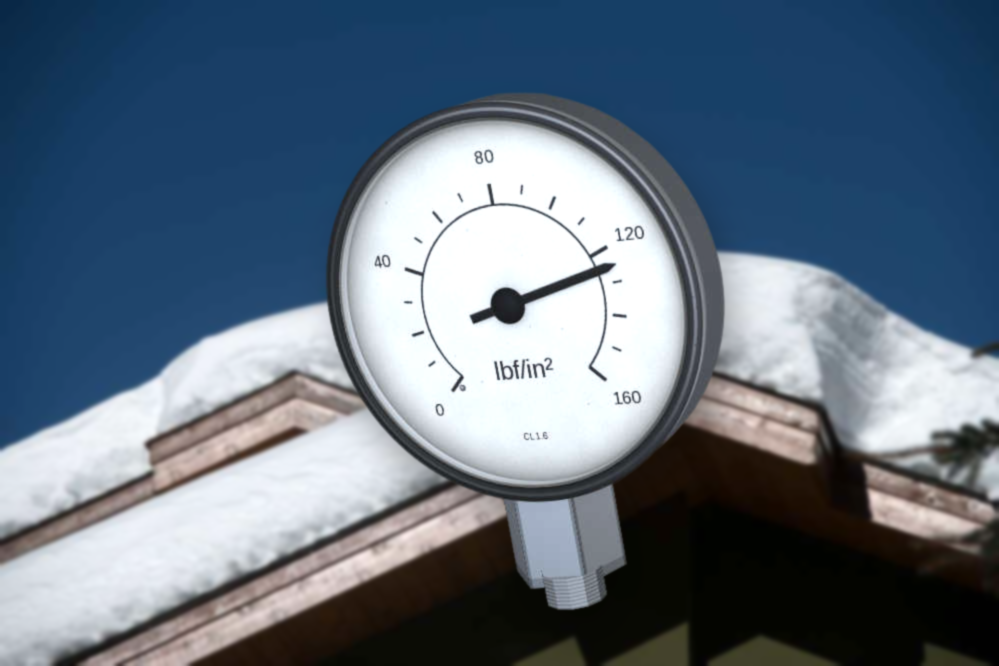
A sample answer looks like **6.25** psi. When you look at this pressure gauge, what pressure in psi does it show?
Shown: **125** psi
